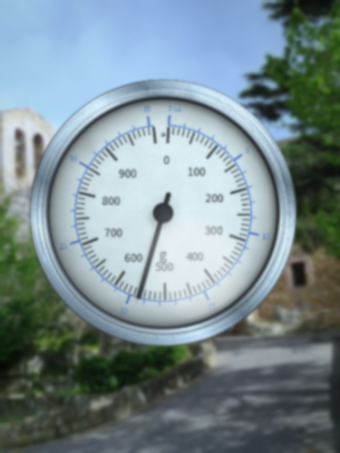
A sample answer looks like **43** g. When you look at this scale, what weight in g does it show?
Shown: **550** g
